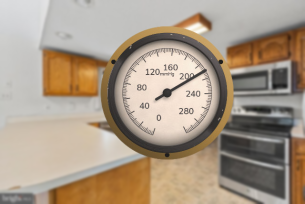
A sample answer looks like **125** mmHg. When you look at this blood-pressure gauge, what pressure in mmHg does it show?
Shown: **210** mmHg
